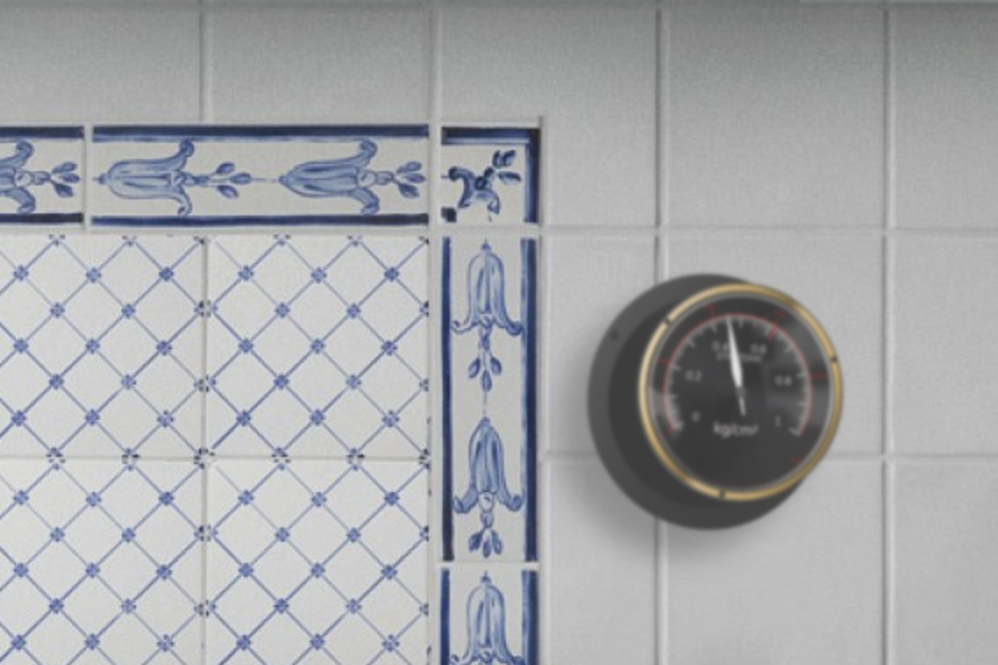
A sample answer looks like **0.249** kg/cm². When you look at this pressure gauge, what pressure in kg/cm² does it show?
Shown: **0.45** kg/cm²
